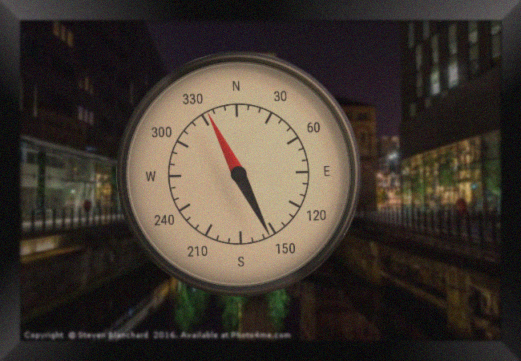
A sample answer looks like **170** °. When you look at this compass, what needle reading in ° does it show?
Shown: **335** °
